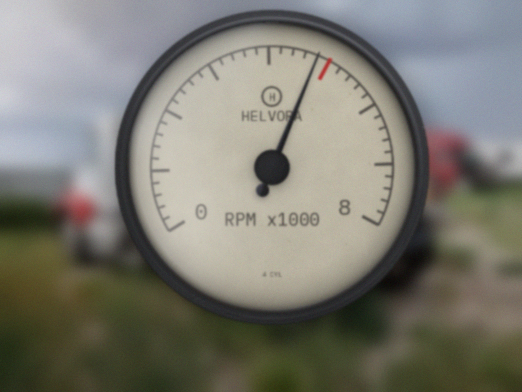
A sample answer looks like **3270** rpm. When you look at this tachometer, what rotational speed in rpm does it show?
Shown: **4800** rpm
